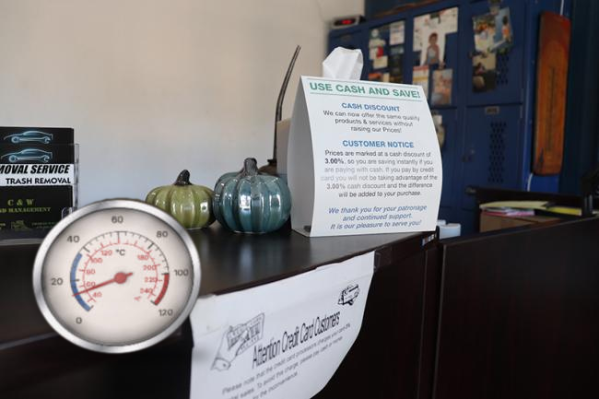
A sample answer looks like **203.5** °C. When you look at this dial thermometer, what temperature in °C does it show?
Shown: **12** °C
